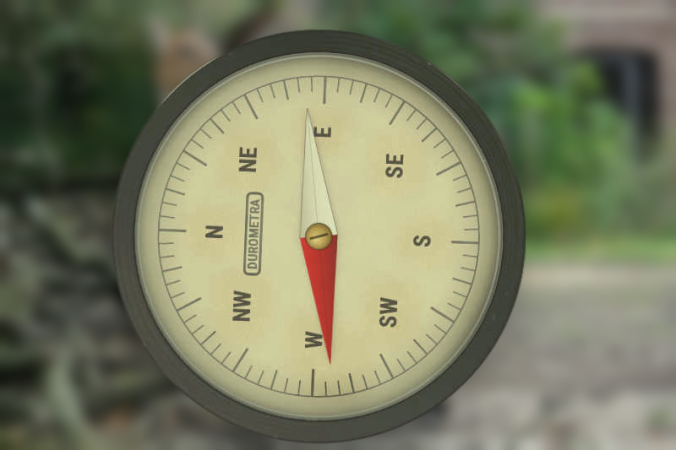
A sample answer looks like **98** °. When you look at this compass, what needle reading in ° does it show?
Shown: **262.5** °
